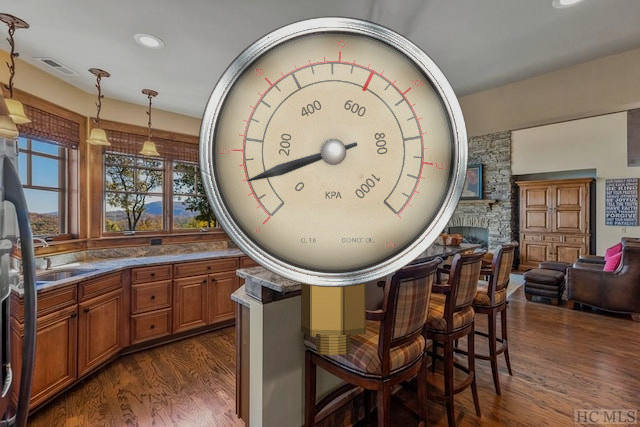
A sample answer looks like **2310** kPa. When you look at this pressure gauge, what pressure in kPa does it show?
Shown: **100** kPa
